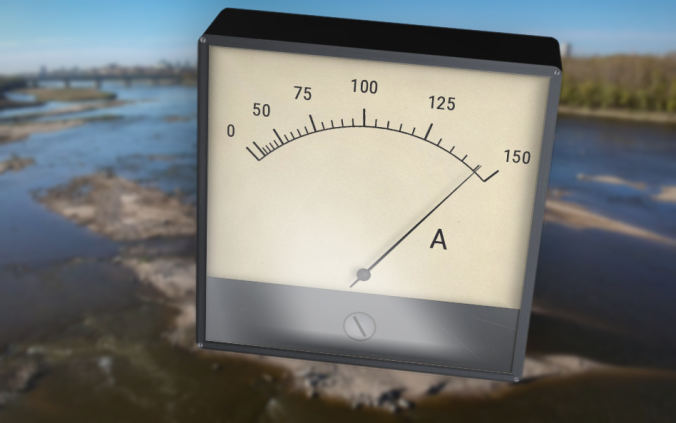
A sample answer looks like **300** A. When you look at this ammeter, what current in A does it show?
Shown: **145** A
